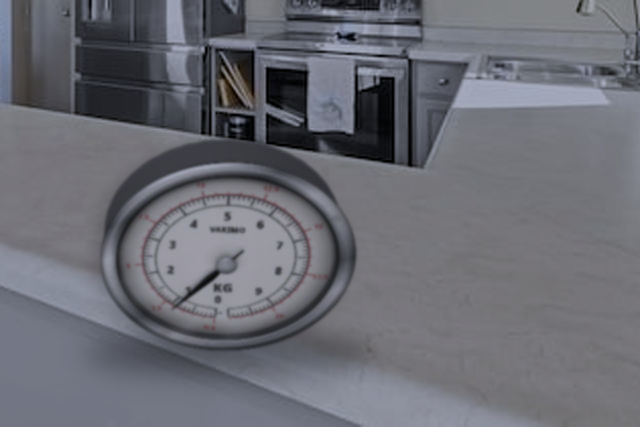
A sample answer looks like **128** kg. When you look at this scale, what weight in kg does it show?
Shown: **1** kg
